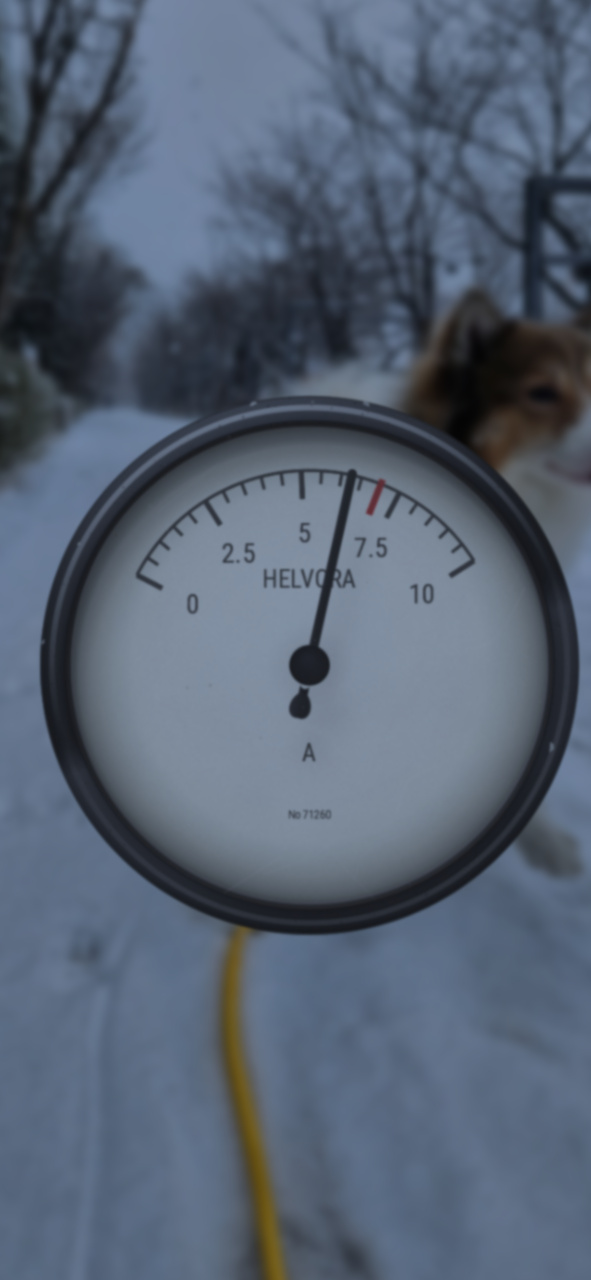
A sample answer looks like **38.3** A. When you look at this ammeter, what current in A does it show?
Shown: **6.25** A
